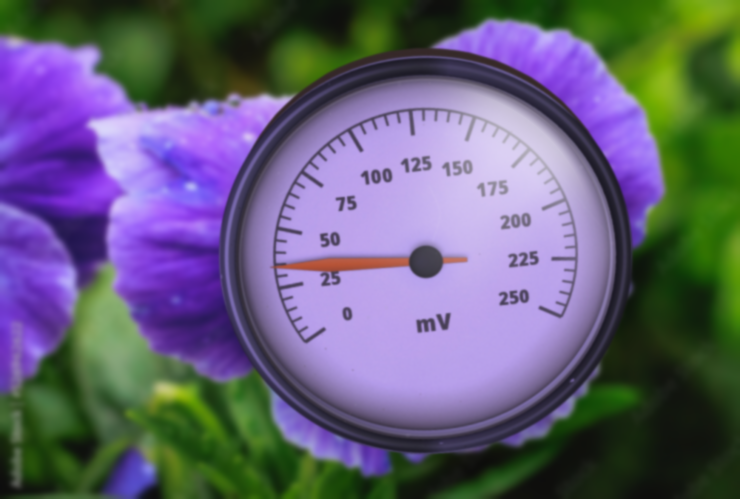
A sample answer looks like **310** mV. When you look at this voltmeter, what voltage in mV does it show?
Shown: **35** mV
